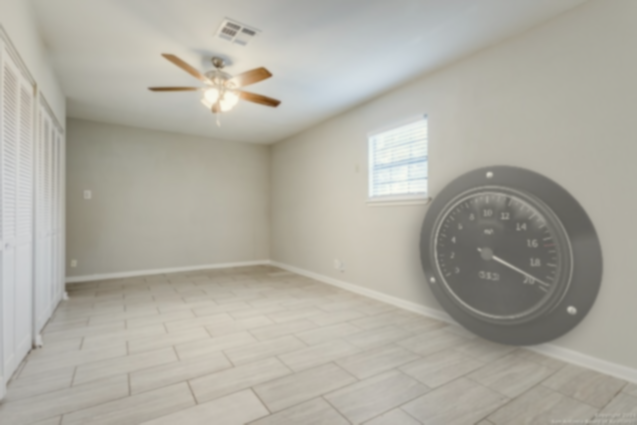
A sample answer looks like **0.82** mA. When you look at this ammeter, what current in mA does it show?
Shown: **19.5** mA
